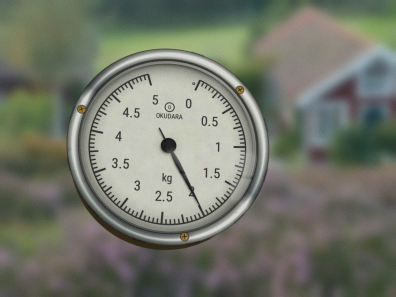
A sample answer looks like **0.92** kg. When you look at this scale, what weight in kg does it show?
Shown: **2** kg
